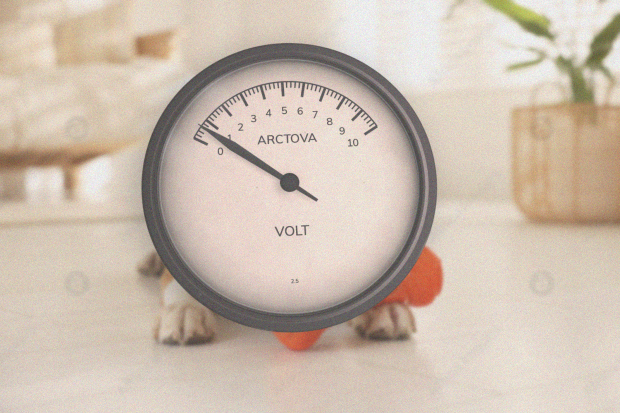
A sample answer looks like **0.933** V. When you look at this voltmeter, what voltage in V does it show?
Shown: **0.6** V
